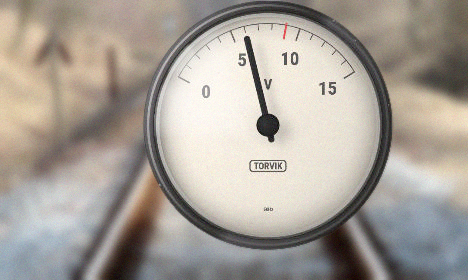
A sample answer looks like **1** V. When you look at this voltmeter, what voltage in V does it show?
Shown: **6** V
